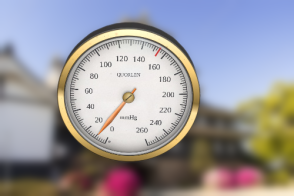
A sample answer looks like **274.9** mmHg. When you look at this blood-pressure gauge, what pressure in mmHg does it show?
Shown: **10** mmHg
